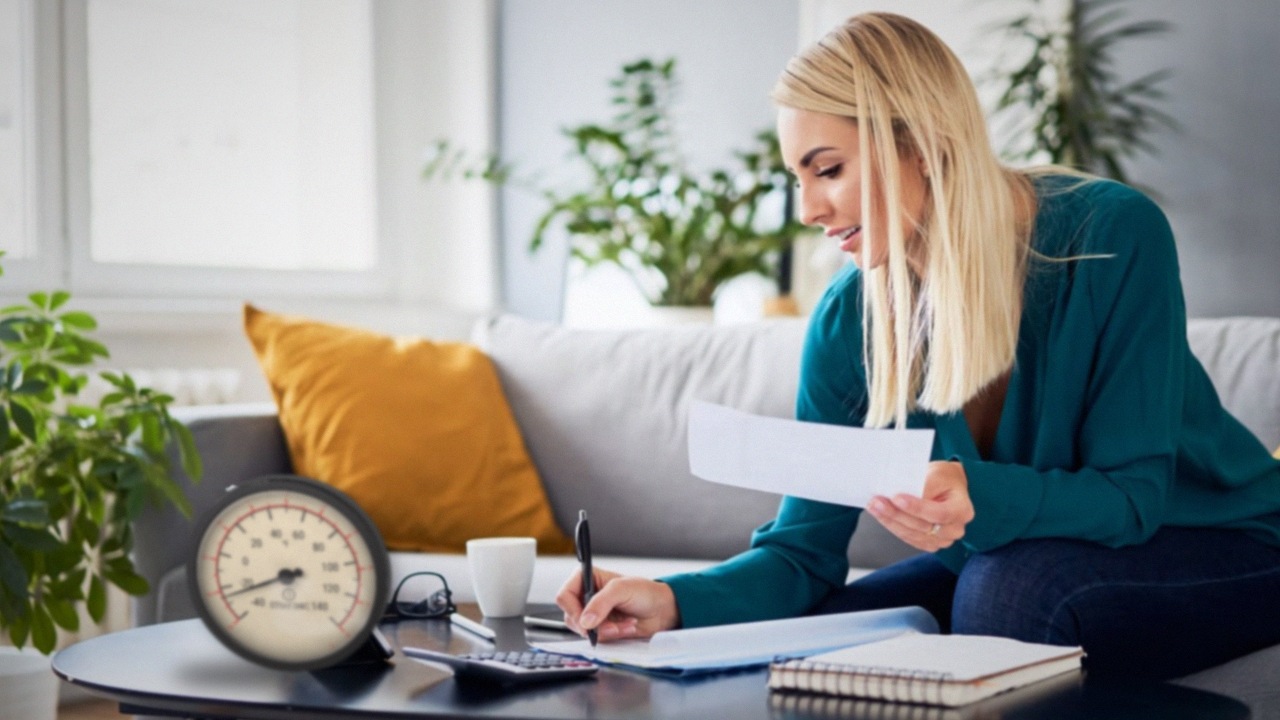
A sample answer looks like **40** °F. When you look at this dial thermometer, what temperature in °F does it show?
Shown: **-25** °F
